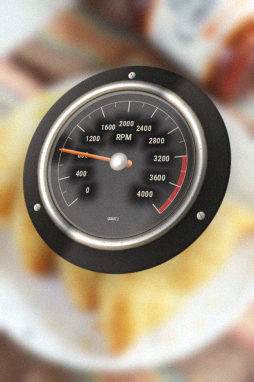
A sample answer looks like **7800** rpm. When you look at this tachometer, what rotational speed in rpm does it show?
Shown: **800** rpm
